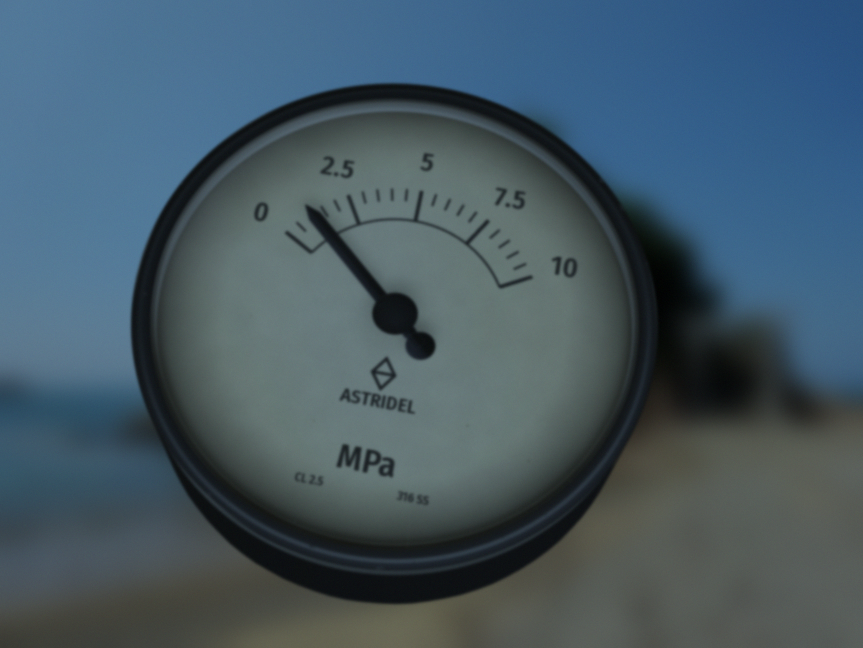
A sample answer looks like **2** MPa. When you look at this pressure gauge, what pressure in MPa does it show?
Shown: **1** MPa
